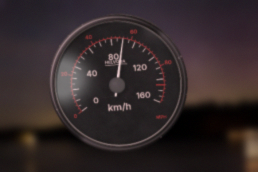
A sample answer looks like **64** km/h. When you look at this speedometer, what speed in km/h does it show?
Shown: **90** km/h
